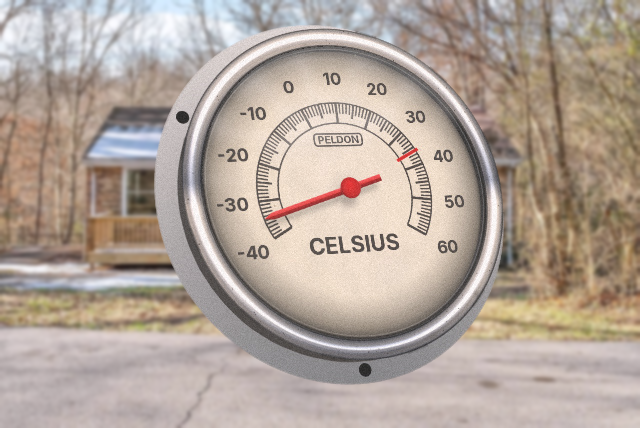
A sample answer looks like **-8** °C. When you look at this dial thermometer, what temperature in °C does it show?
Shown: **-35** °C
